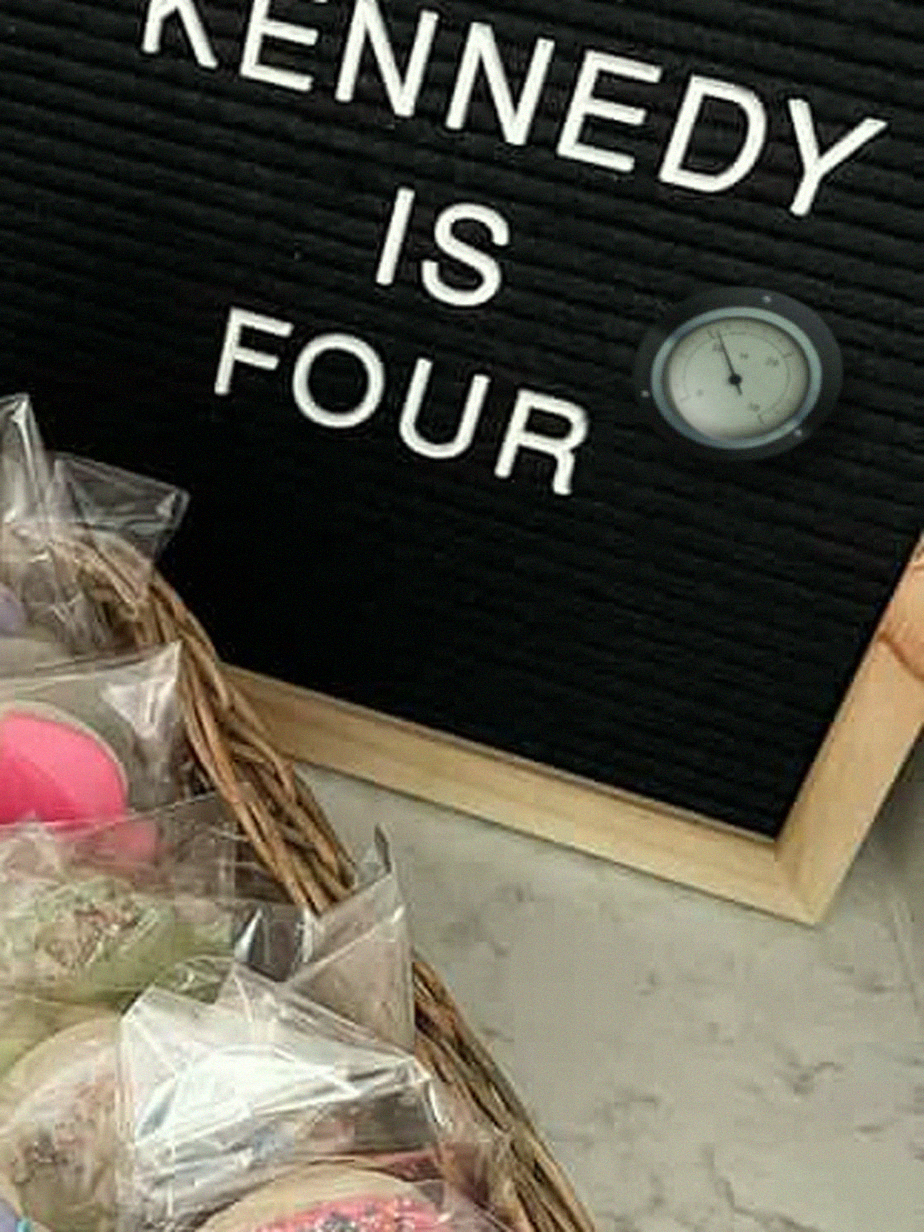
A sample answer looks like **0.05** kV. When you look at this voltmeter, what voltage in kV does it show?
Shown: **11** kV
